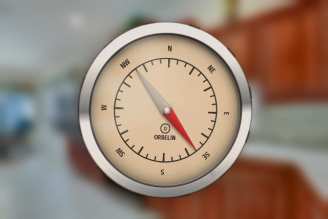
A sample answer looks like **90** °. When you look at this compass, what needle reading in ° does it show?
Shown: **140** °
